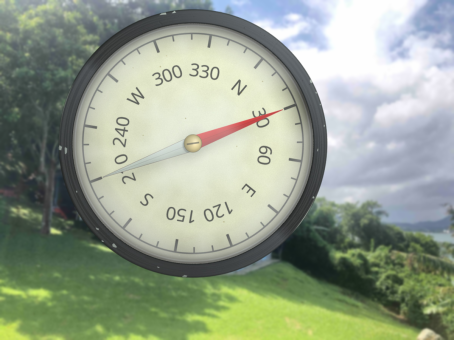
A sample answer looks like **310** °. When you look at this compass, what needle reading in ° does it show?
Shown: **30** °
